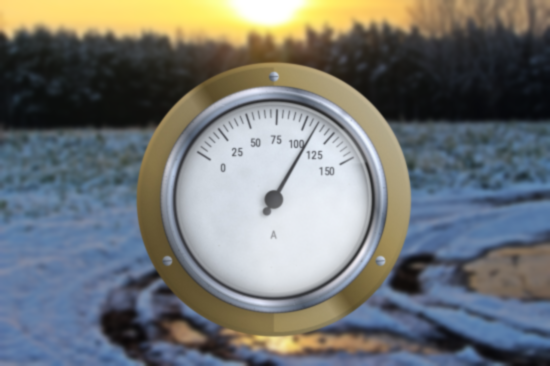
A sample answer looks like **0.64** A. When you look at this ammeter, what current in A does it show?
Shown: **110** A
